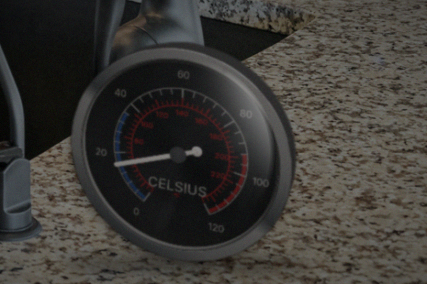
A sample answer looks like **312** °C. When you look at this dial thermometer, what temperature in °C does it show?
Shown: **16** °C
